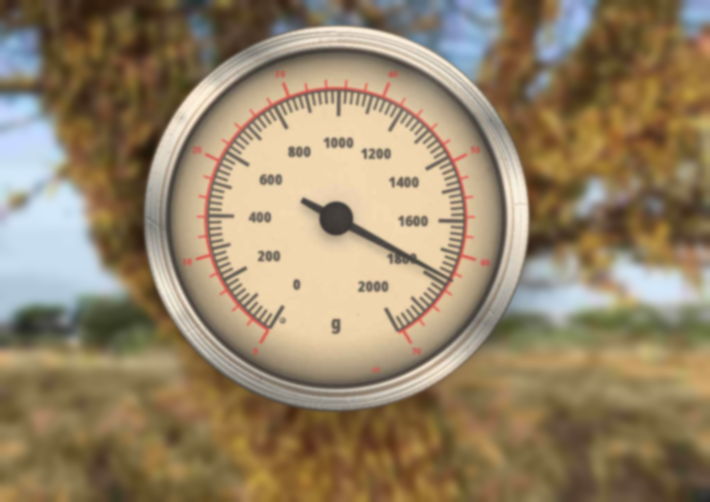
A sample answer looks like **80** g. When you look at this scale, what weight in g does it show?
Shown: **1780** g
